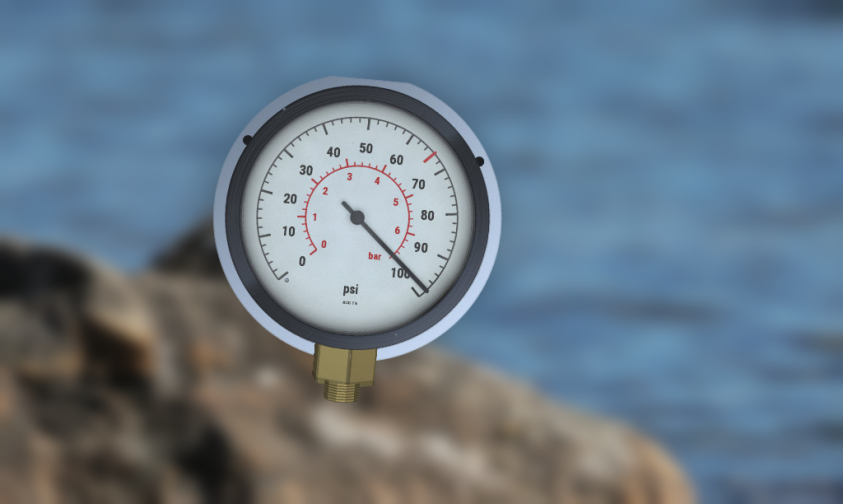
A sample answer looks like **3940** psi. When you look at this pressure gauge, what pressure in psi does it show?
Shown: **98** psi
